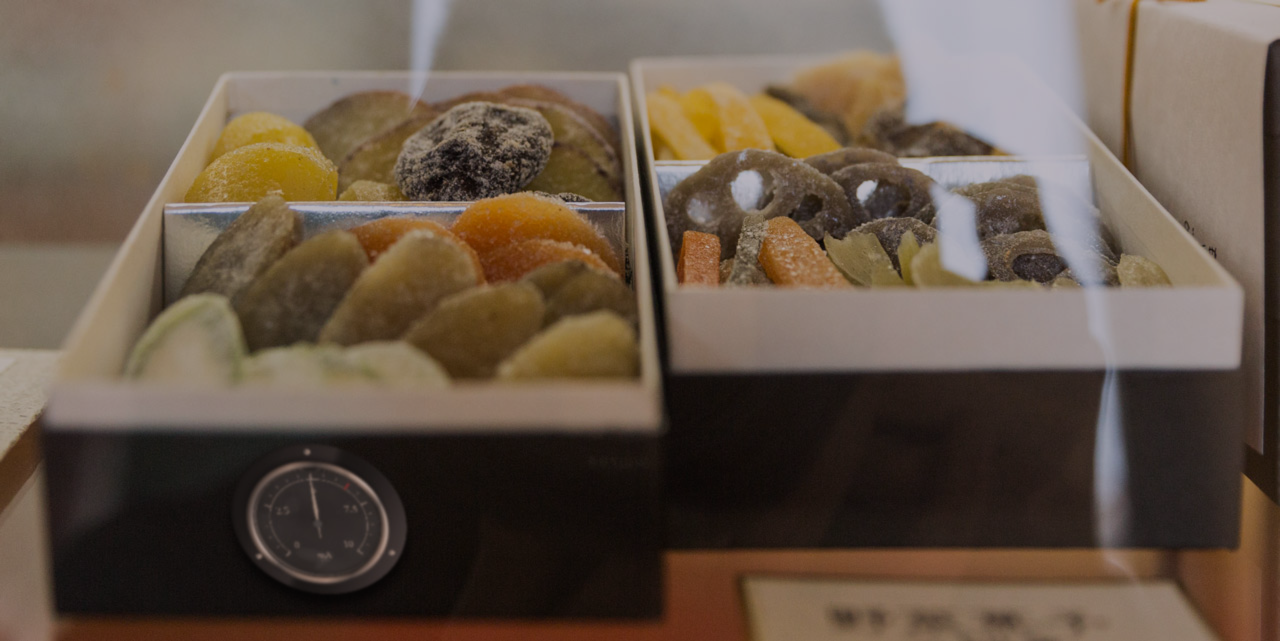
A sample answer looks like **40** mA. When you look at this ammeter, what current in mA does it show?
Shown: **5** mA
